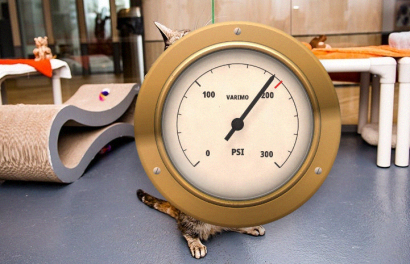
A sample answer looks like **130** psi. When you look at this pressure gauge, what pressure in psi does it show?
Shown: **190** psi
